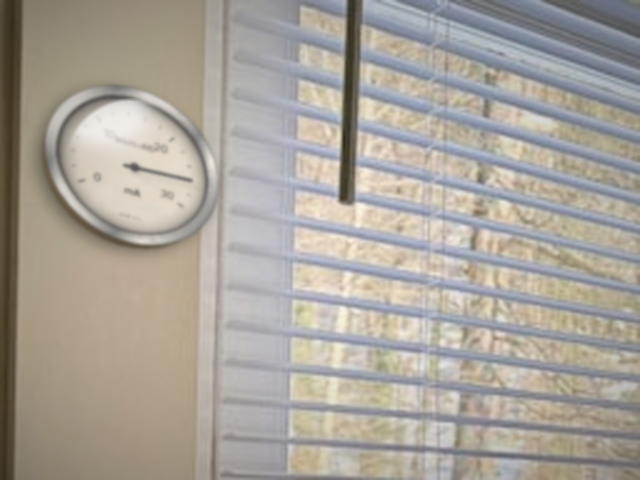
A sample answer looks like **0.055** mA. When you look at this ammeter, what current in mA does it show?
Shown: **26** mA
